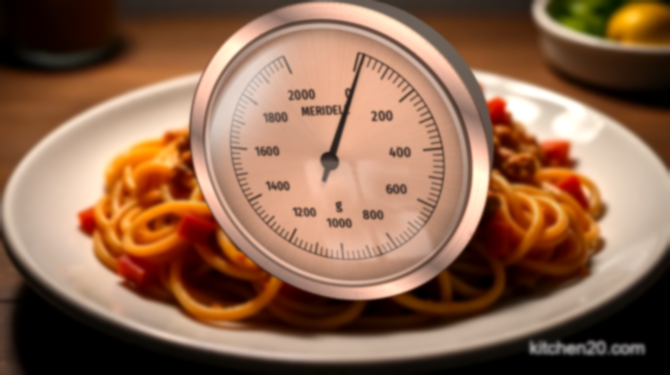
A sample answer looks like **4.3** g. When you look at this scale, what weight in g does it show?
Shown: **20** g
